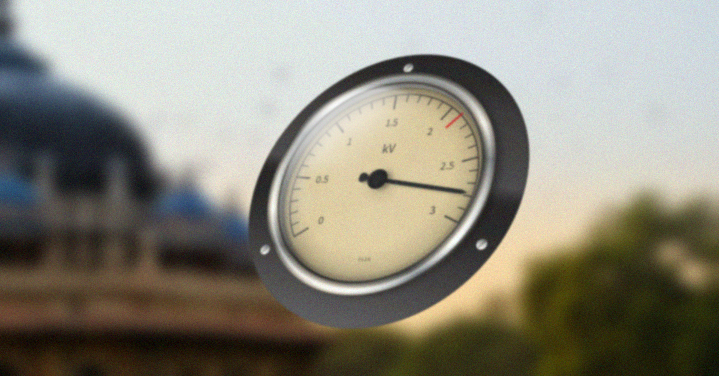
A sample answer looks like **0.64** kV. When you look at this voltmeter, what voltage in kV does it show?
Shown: **2.8** kV
